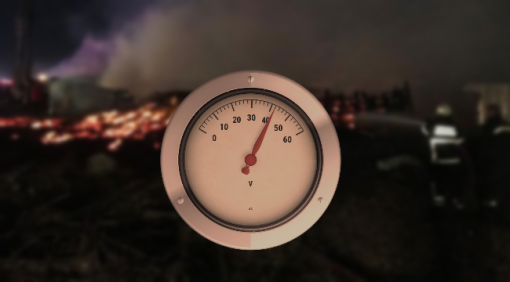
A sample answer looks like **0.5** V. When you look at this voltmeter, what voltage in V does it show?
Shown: **42** V
